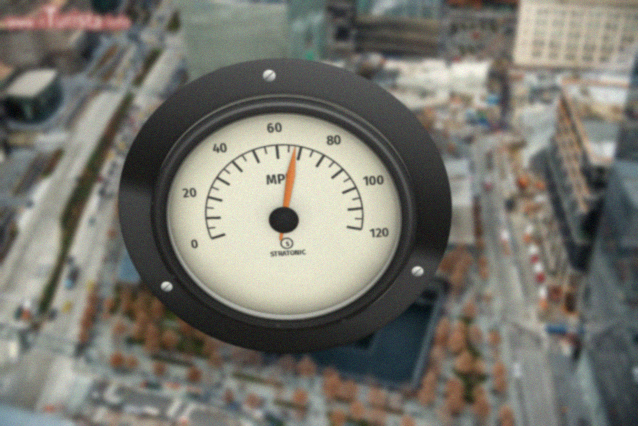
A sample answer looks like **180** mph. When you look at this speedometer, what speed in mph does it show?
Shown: **67.5** mph
